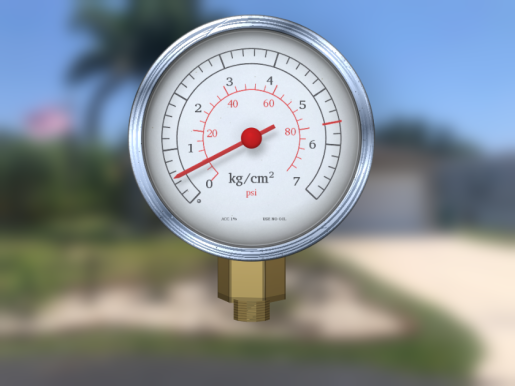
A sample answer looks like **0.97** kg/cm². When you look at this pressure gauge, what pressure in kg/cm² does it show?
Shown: **0.5** kg/cm²
